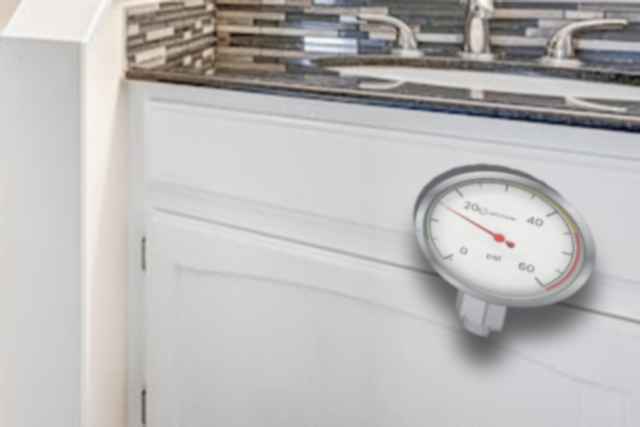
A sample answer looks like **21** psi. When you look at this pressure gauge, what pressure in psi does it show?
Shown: **15** psi
